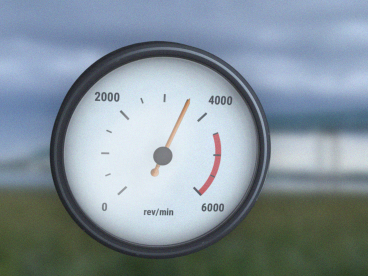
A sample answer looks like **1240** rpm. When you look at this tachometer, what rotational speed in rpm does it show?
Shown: **3500** rpm
